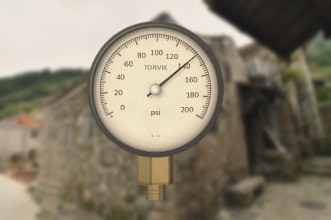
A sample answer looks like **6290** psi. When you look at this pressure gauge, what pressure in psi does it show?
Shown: **140** psi
